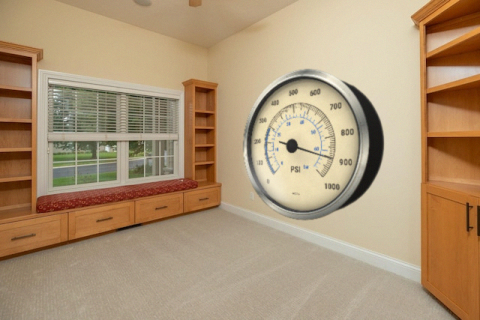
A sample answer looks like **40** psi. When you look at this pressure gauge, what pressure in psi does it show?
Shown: **900** psi
